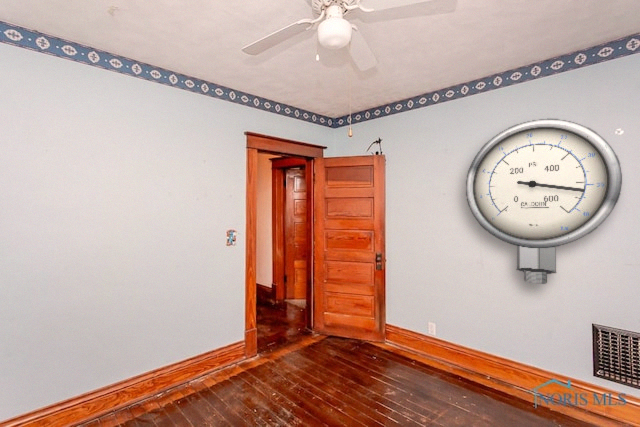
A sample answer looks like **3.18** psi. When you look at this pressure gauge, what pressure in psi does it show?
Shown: **525** psi
